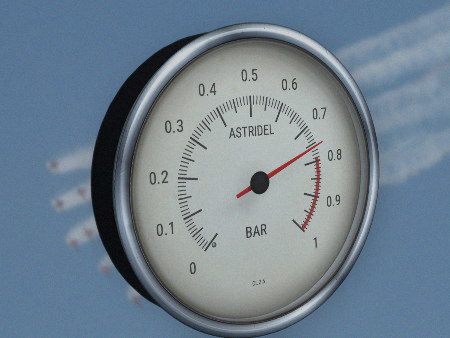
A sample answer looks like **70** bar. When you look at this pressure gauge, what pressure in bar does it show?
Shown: **0.75** bar
